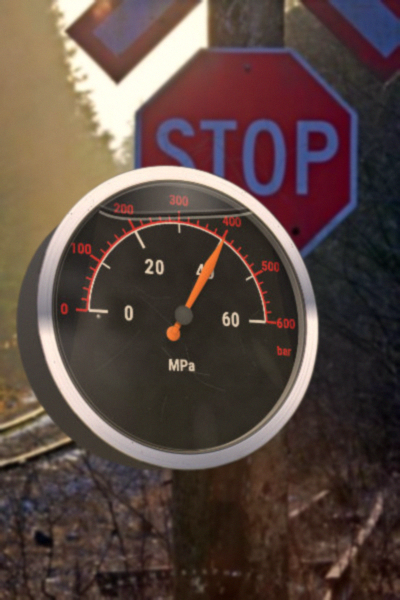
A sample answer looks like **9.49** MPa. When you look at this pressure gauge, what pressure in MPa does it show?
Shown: **40** MPa
